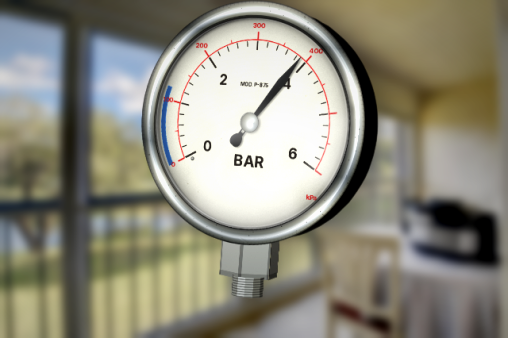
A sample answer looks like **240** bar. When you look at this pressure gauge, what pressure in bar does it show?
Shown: **3.9** bar
